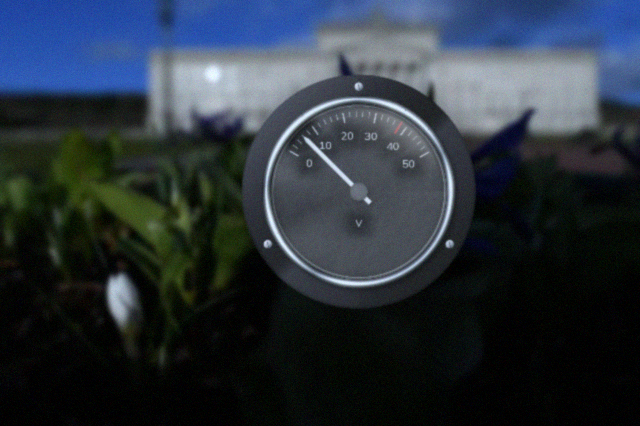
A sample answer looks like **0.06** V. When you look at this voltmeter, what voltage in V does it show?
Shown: **6** V
